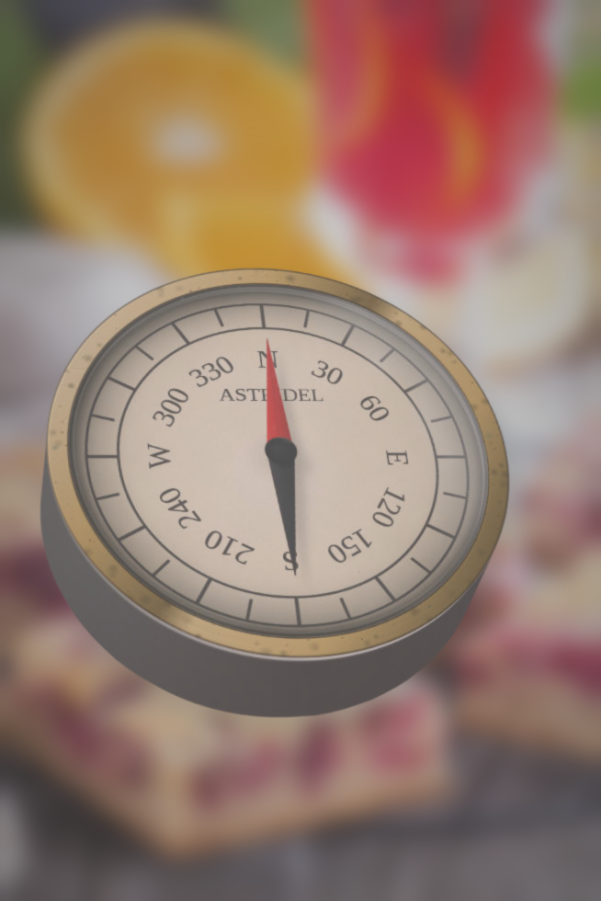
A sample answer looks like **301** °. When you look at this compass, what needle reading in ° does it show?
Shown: **0** °
